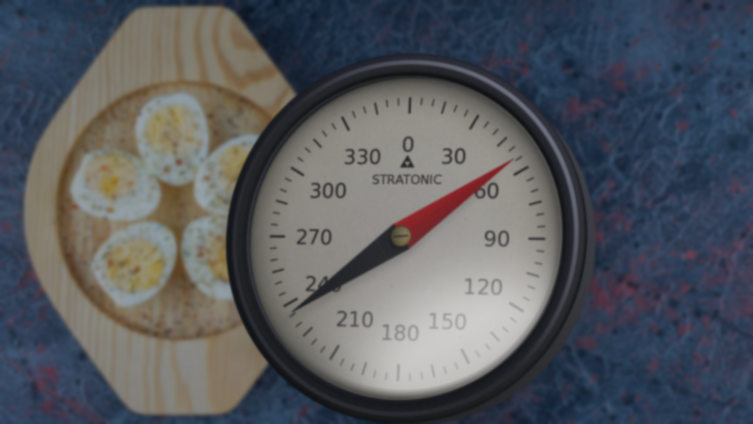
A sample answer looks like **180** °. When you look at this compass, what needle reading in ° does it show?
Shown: **55** °
